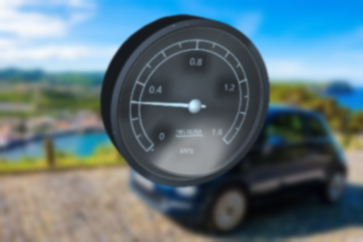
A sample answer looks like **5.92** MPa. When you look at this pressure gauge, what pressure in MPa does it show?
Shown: **0.3** MPa
